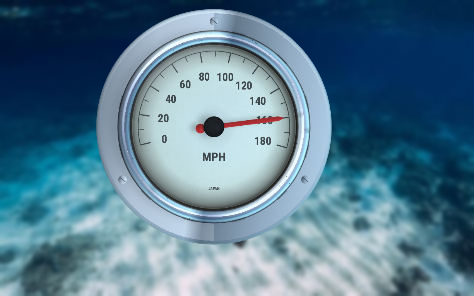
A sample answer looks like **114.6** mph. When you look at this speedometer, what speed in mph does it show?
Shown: **160** mph
